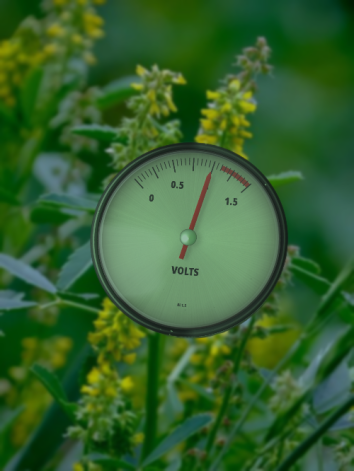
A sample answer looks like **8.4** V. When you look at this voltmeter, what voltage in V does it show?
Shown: **1** V
